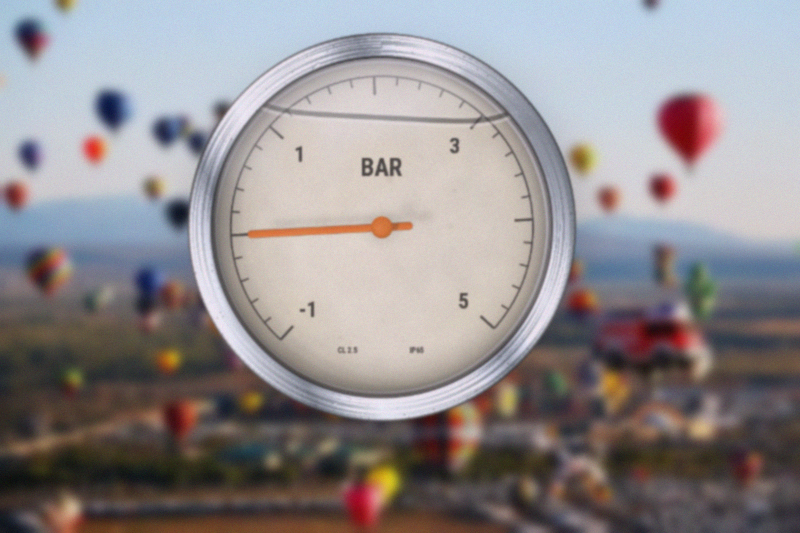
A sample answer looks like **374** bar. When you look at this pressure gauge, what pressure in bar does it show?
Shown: **0** bar
